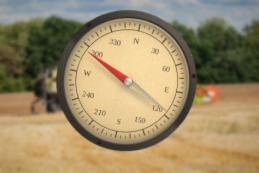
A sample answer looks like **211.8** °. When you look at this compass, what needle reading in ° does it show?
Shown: **295** °
